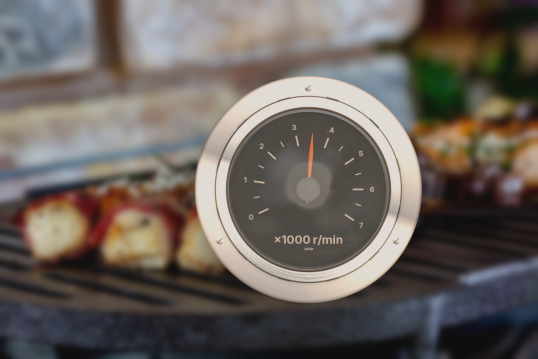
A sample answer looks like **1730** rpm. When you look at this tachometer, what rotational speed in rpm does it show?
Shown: **3500** rpm
